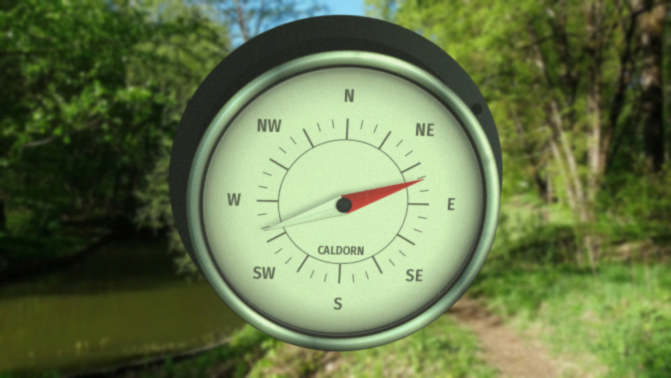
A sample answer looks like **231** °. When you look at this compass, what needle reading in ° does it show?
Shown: **70** °
